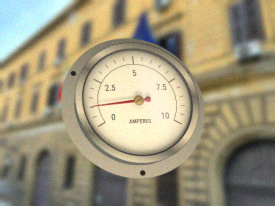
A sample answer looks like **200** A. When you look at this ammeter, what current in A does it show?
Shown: **1** A
